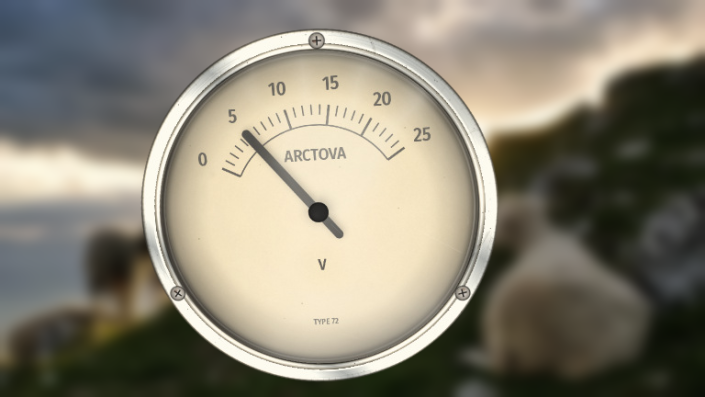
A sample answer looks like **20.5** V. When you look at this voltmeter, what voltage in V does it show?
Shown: **5** V
